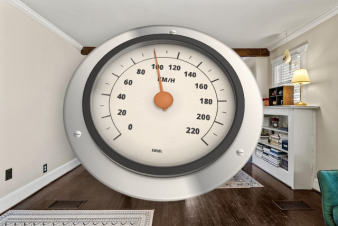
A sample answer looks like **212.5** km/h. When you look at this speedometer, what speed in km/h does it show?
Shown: **100** km/h
